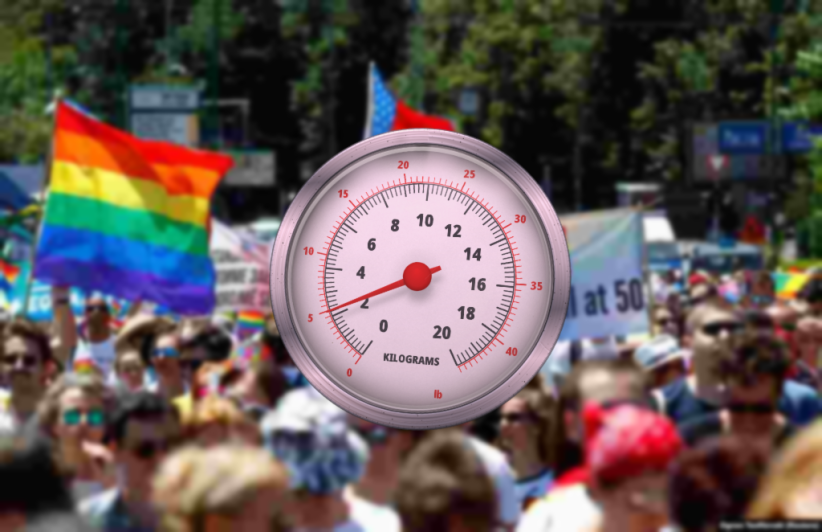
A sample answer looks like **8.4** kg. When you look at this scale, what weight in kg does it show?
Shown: **2.2** kg
